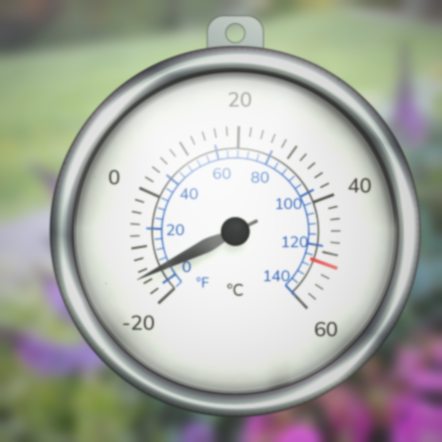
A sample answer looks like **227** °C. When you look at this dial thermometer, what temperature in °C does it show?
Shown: **-15** °C
